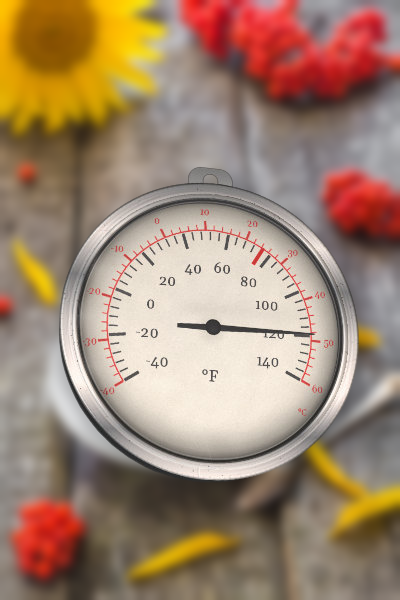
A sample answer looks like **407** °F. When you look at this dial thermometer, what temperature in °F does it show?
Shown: **120** °F
